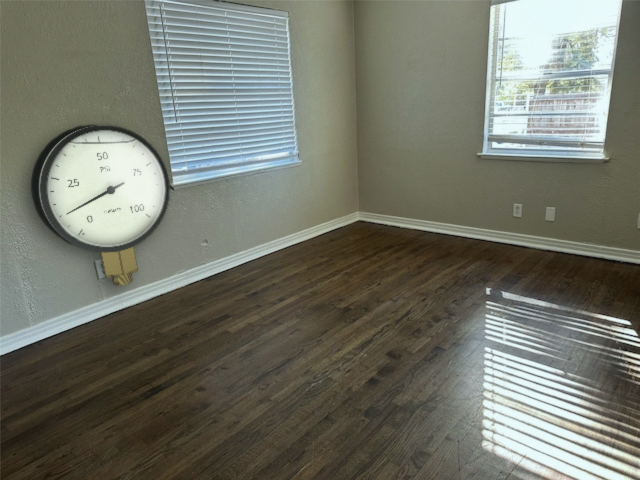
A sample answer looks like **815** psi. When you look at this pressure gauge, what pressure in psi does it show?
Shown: **10** psi
